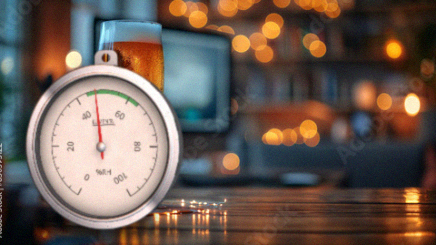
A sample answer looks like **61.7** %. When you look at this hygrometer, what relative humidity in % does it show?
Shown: **48** %
